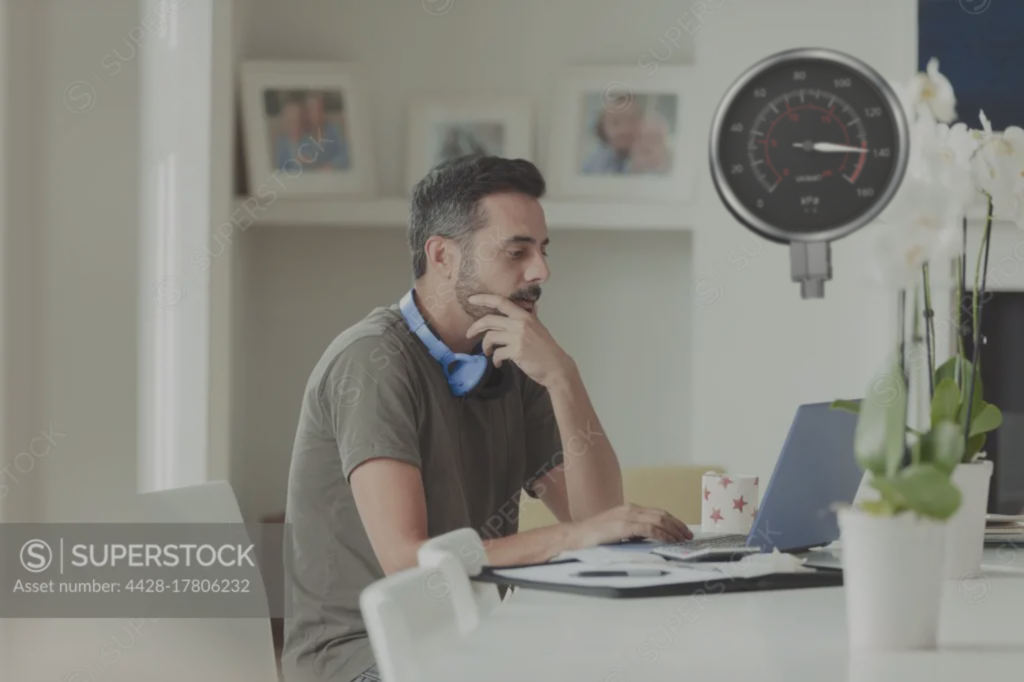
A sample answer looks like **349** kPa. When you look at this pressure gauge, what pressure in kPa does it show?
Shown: **140** kPa
